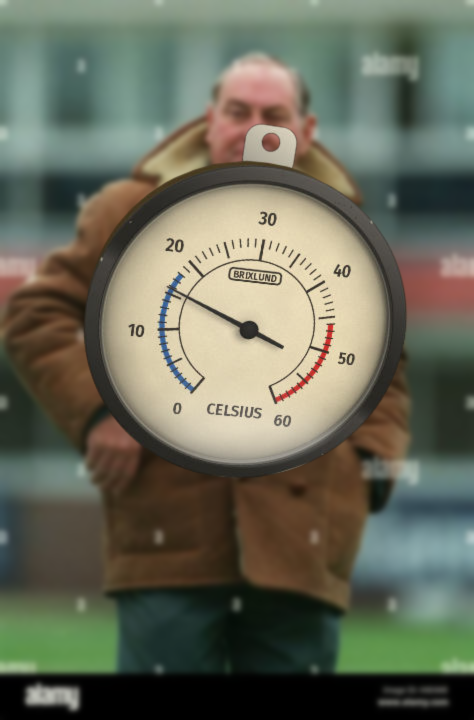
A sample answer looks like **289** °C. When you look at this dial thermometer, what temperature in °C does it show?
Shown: **16** °C
